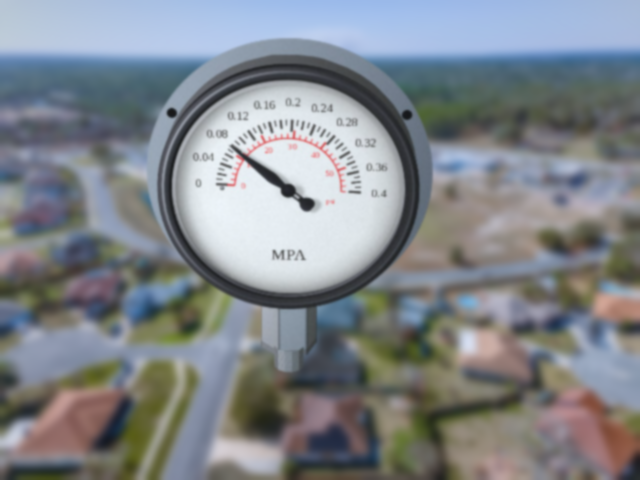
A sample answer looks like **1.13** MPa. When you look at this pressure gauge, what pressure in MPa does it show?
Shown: **0.08** MPa
